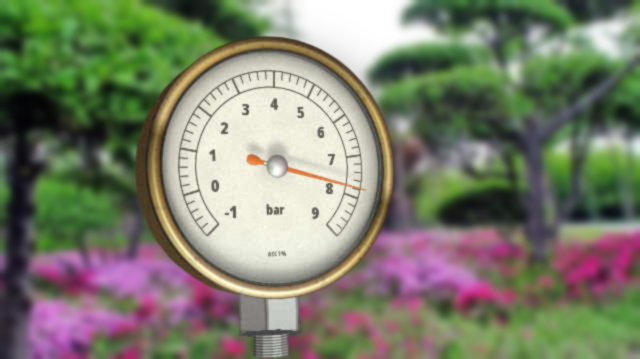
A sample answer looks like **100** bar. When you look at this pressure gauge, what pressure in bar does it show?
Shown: **7.8** bar
